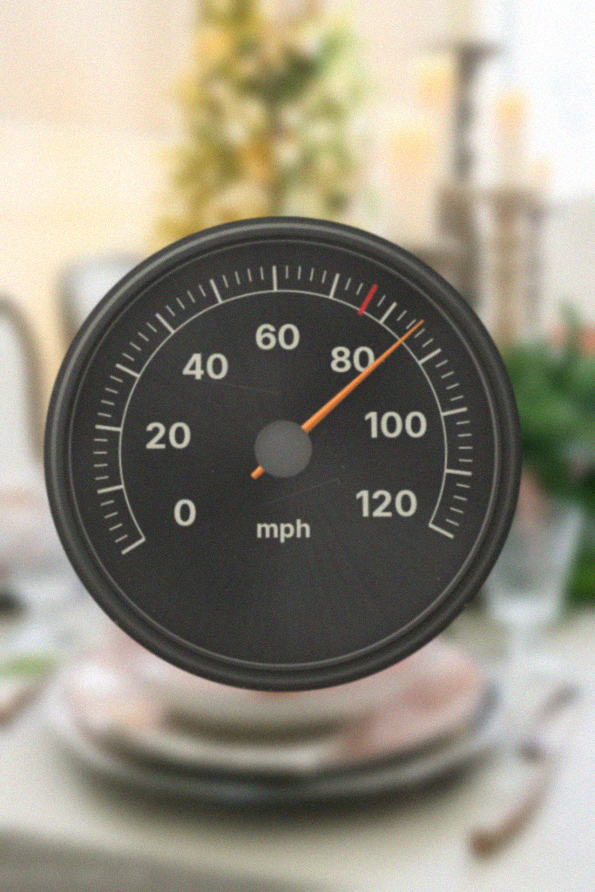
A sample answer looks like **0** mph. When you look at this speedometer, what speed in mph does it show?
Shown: **85** mph
